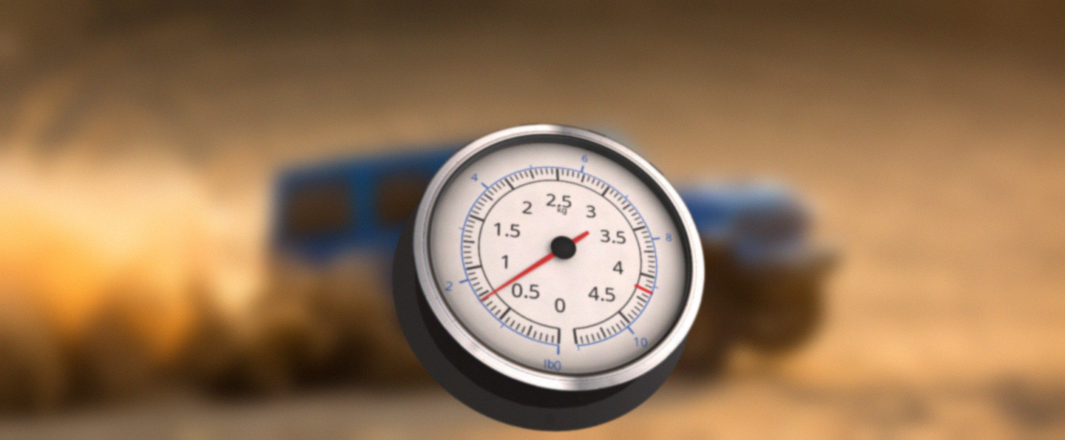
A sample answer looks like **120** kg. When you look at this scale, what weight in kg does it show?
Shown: **0.7** kg
